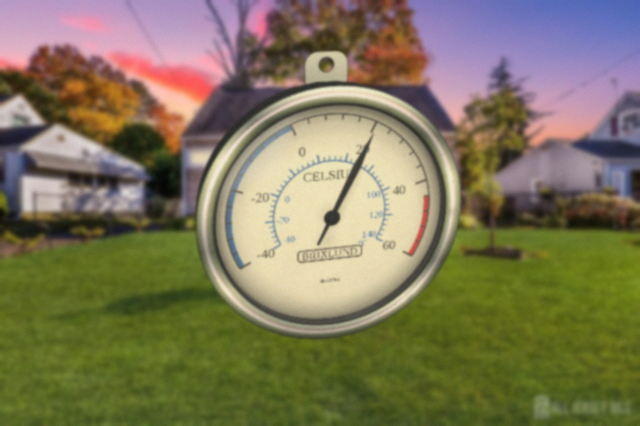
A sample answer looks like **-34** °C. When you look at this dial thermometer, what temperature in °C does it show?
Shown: **20** °C
